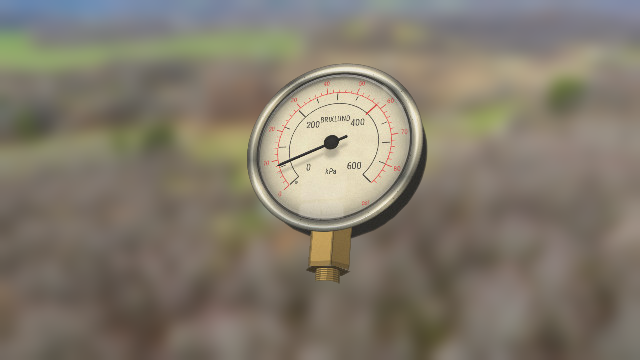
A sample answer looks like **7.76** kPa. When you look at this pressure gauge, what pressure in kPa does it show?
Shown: **50** kPa
